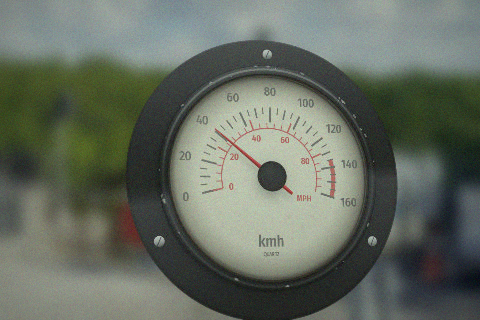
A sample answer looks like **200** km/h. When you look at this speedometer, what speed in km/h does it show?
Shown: **40** km/h
